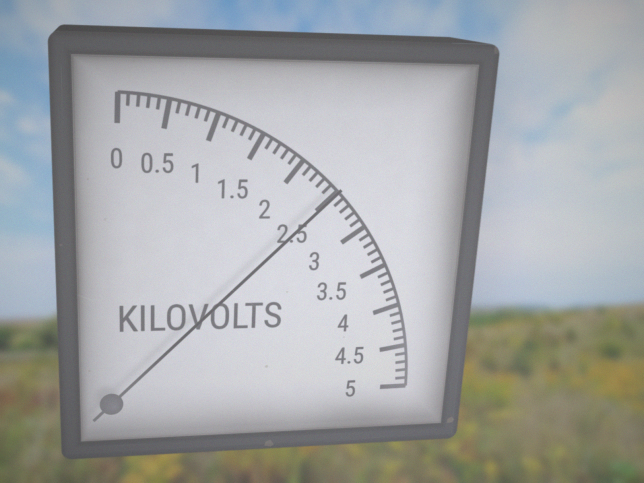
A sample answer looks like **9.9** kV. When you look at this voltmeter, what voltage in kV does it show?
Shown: **2.5** kV
